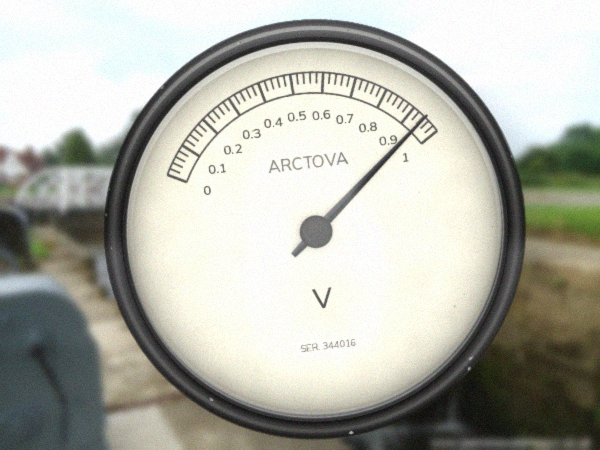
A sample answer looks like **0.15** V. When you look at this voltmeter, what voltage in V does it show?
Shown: **0.94** V
